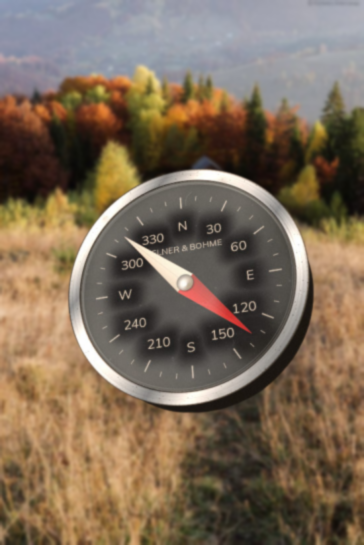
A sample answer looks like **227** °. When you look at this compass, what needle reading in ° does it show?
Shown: **135** °
